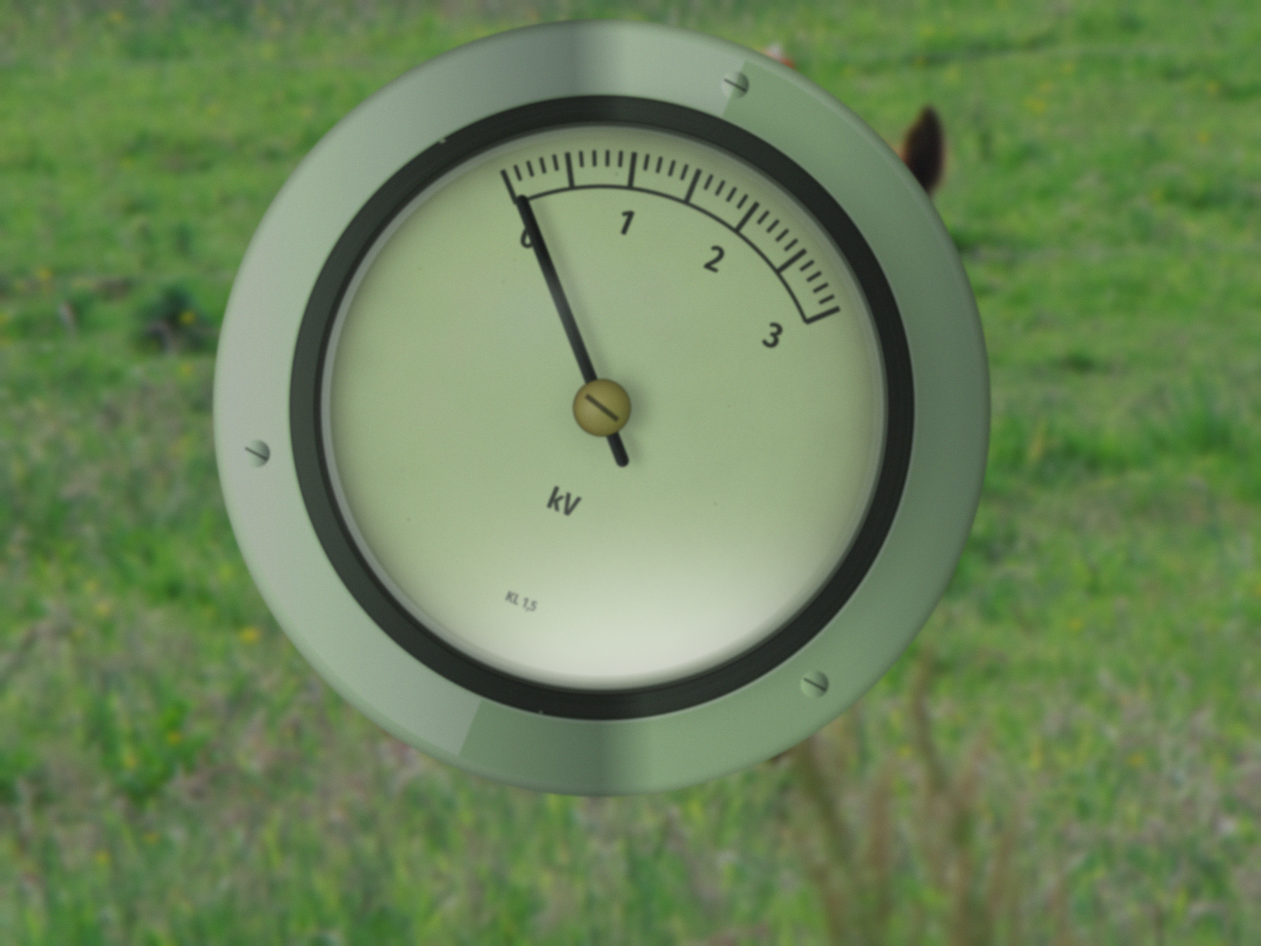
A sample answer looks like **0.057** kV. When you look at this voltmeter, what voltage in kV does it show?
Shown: **0.05** kV
